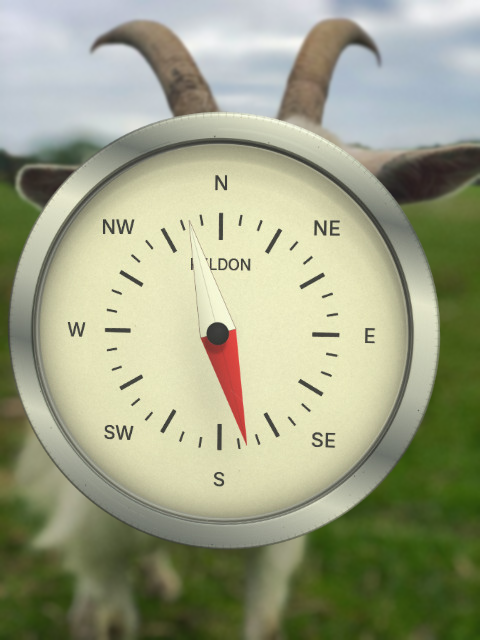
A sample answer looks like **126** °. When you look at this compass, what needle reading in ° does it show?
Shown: **165** °
